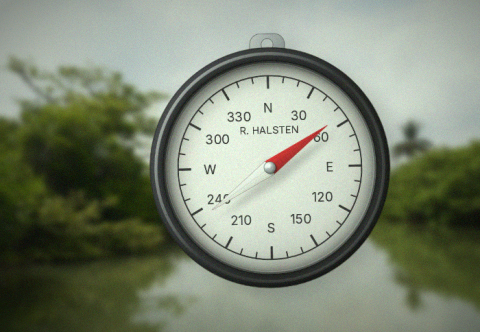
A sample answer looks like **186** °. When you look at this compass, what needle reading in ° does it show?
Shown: **55** °
